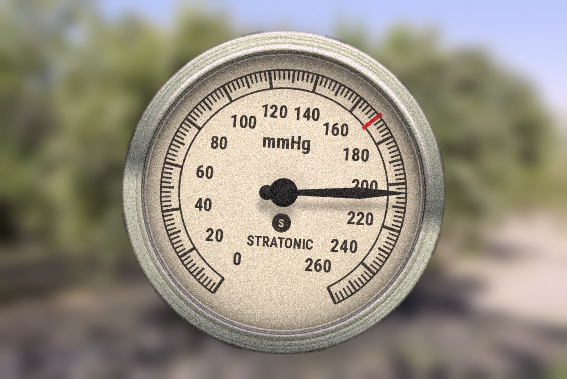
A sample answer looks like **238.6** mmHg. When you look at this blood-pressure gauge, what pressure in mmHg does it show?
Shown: **204** mmHg
